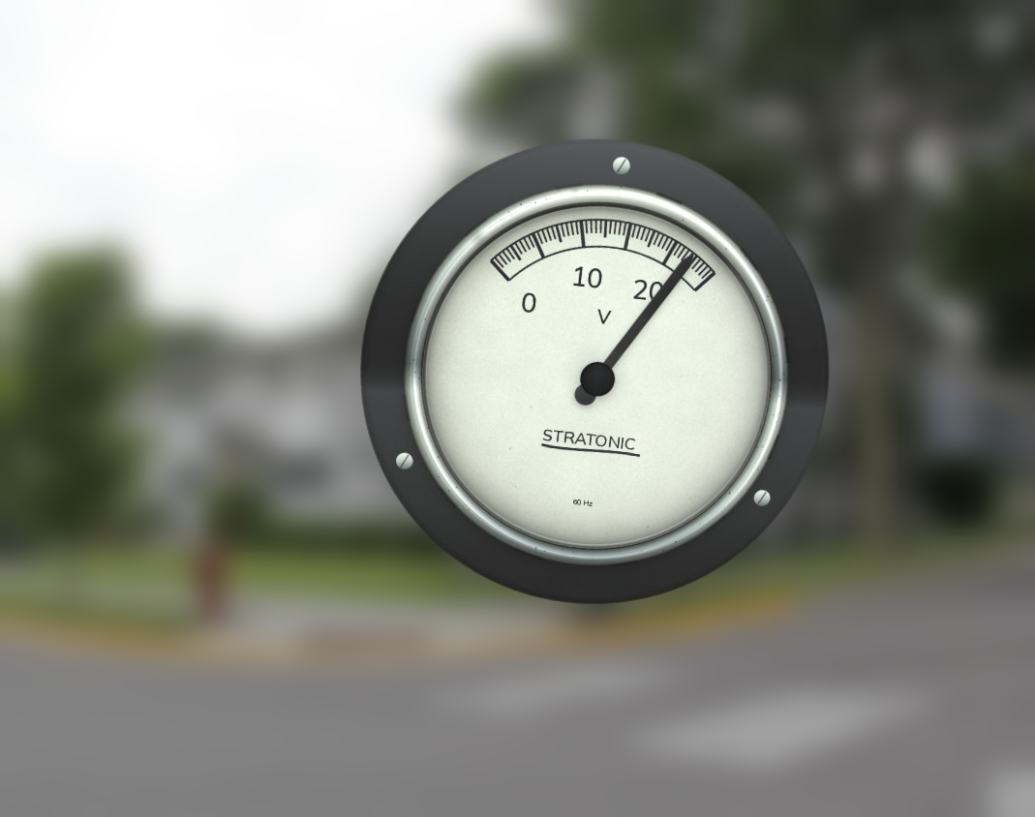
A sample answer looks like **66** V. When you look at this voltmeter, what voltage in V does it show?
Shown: **22** V
